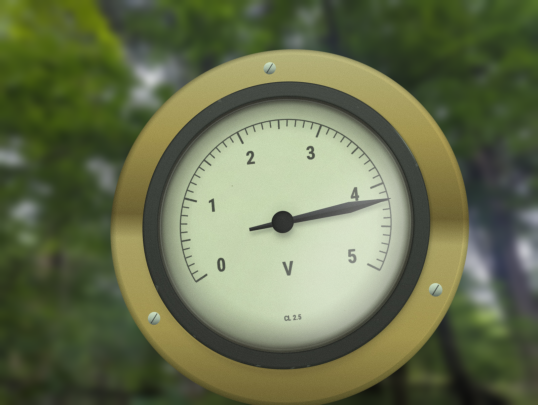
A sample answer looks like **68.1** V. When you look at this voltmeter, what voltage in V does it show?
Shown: **4.2** V
